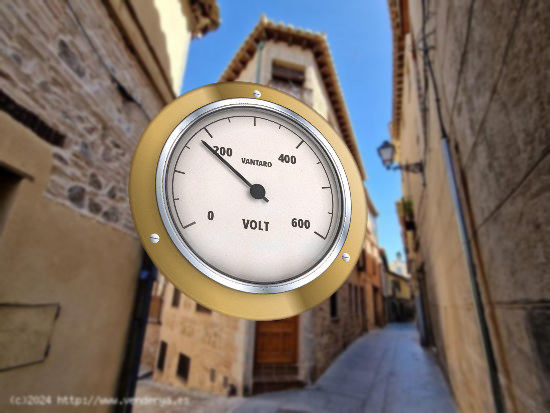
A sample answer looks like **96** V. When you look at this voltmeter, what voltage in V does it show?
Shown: **175** V
